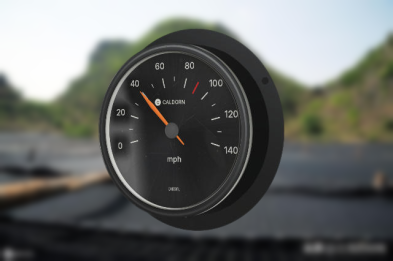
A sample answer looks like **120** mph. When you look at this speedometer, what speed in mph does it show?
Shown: **40** mph
